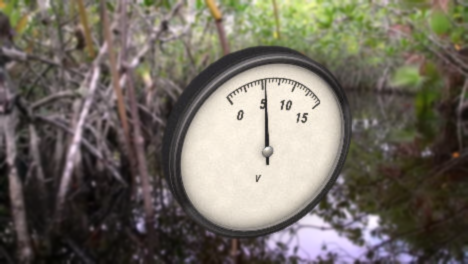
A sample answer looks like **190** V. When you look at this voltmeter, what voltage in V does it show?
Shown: **5** V
